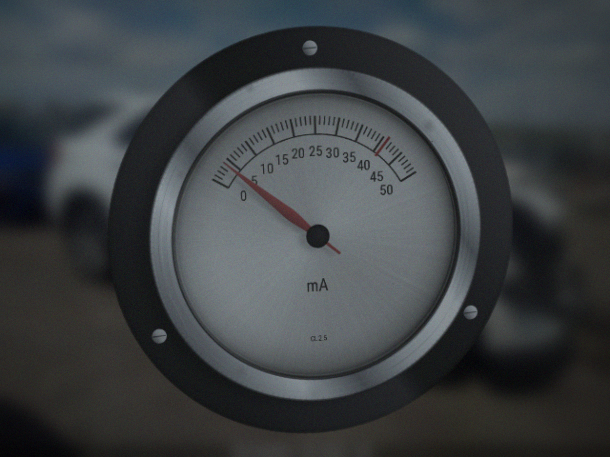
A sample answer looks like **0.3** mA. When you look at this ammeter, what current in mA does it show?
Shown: **4** mA
